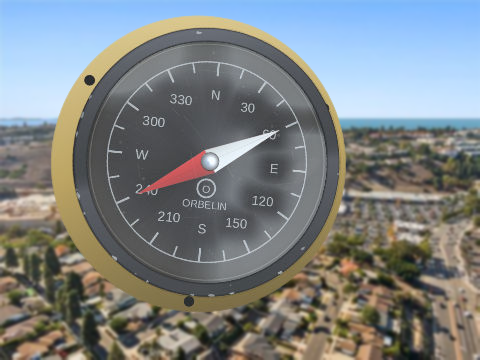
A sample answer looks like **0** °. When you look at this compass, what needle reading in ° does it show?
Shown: **240** °
